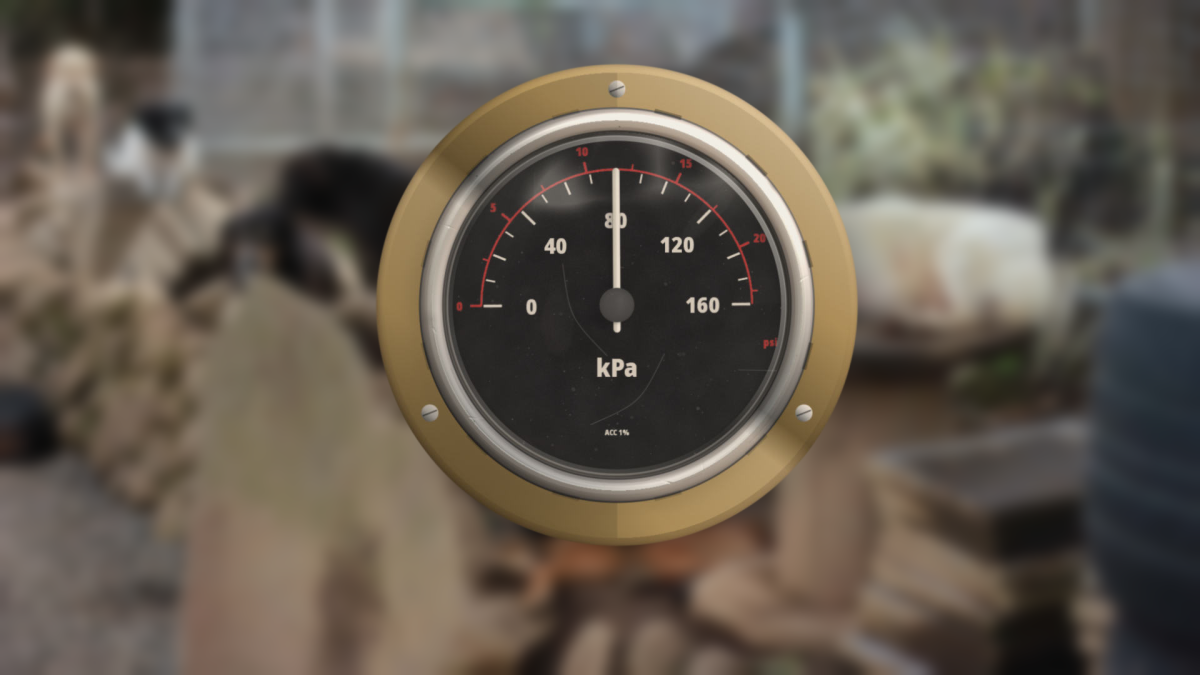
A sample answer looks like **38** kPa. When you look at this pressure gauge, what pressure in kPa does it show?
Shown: **80** kPa
